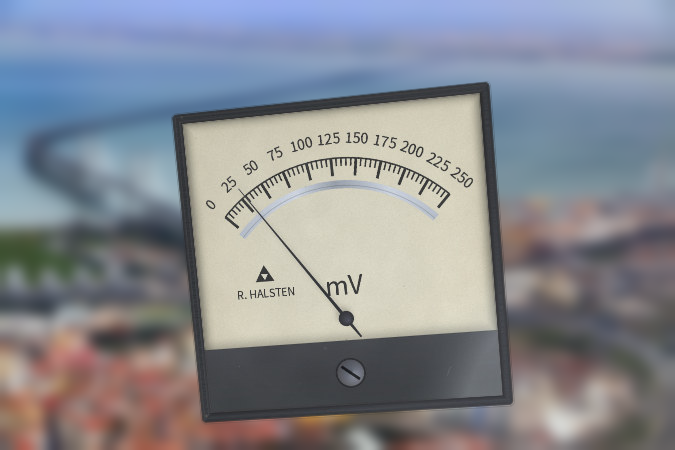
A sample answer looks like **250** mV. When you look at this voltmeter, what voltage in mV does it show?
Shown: **30** mV
